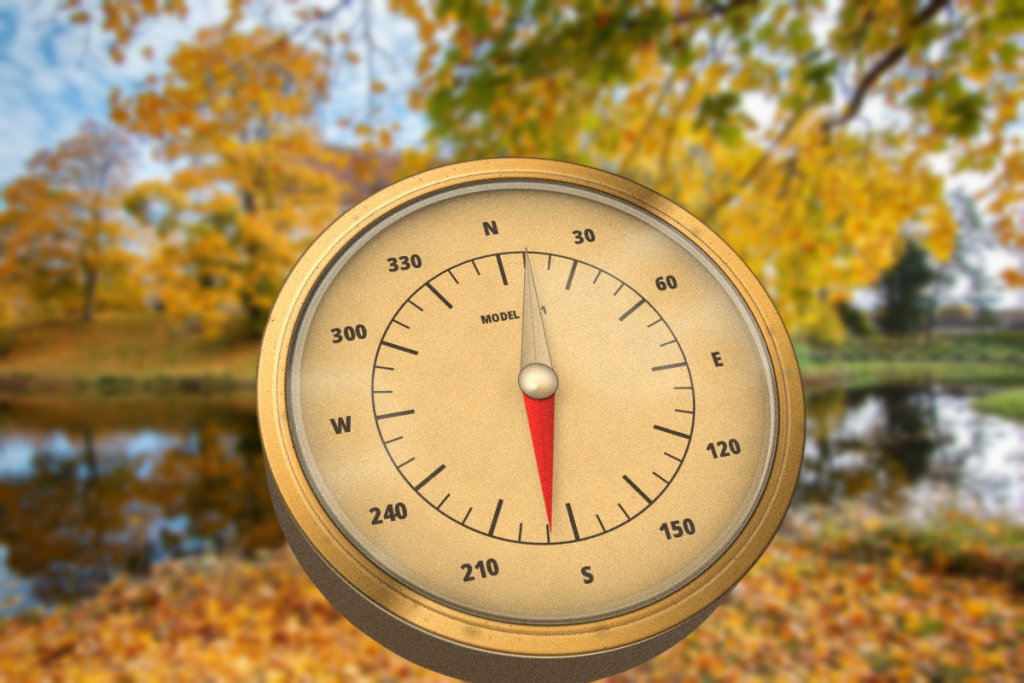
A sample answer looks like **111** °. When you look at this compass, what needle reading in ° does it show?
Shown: **190** °
